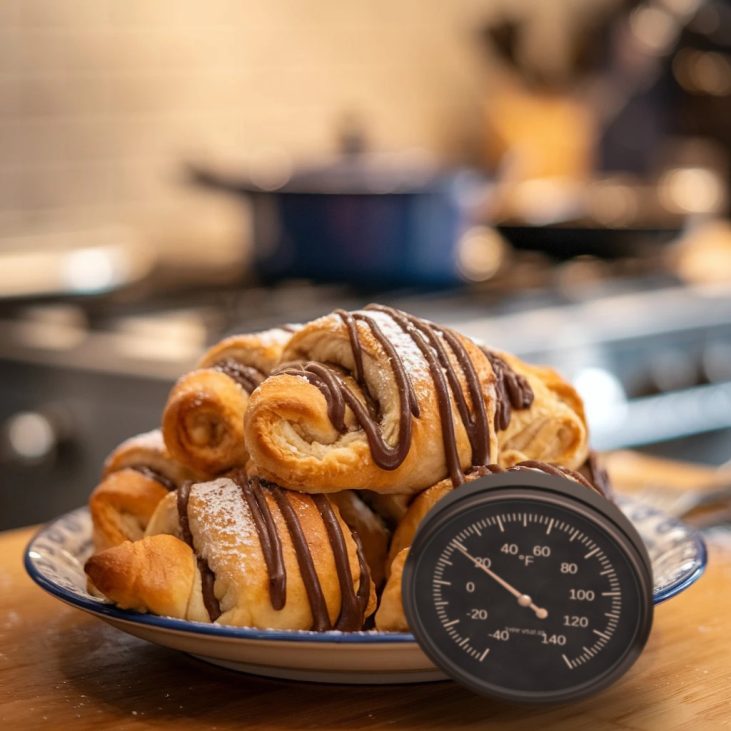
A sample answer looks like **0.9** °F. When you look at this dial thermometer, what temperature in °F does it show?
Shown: **20** °F
